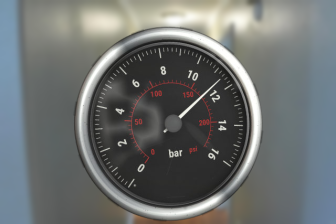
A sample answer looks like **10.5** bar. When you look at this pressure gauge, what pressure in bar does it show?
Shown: **11.4** bar
